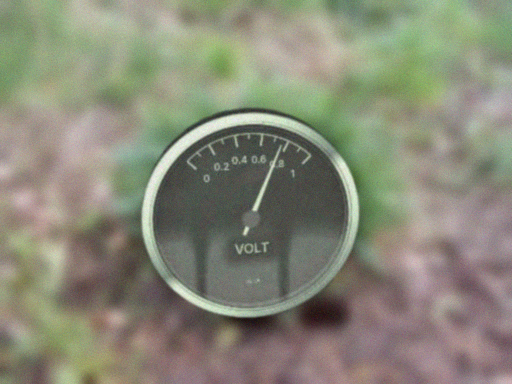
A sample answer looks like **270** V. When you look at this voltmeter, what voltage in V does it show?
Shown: **0.75** V
